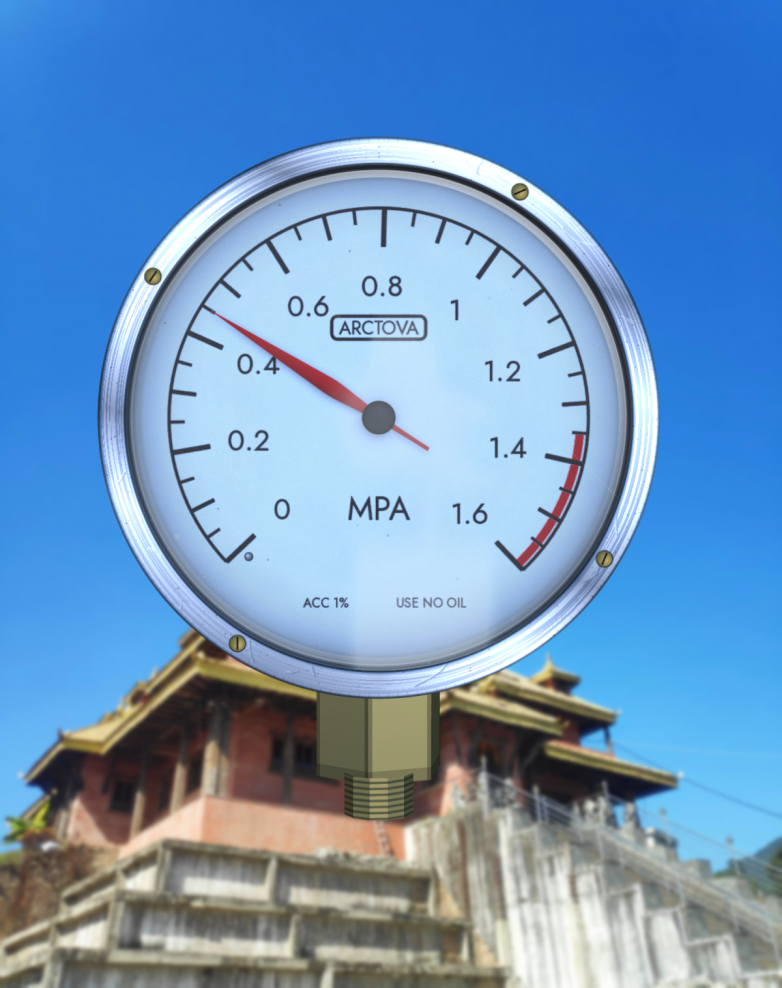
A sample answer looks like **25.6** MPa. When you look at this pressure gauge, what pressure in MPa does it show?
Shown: **0.45** MPa
